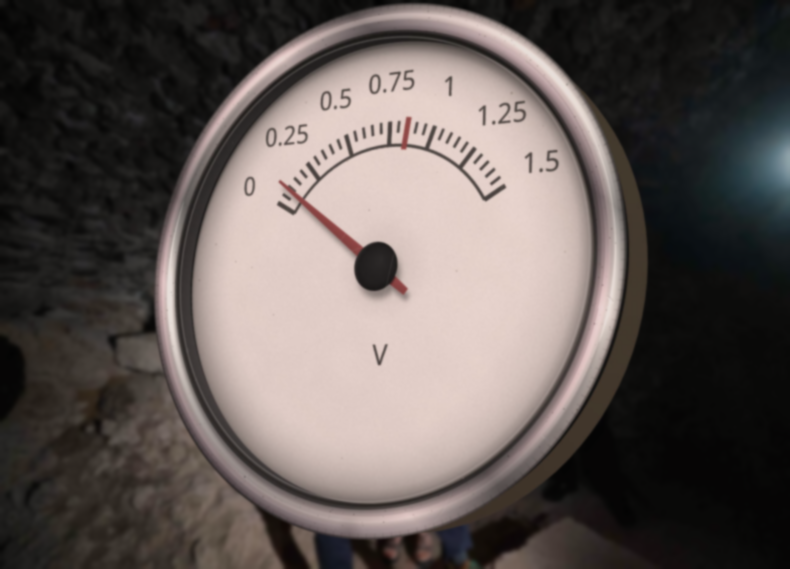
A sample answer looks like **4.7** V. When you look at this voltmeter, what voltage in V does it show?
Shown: **0.1** V
